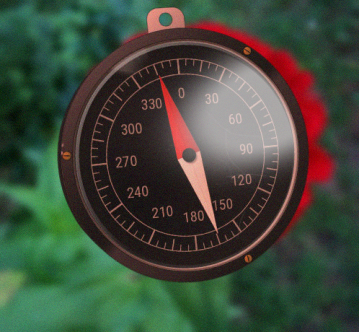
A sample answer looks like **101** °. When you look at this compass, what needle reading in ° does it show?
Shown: **345** °
